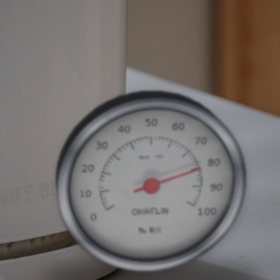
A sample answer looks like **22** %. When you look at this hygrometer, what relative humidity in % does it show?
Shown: **80** %
